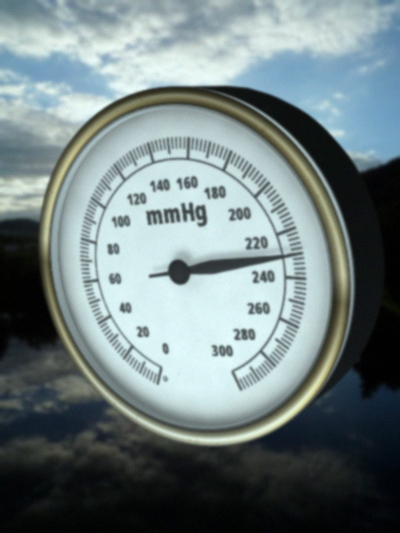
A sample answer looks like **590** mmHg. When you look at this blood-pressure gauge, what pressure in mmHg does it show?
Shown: **230** mmHg
